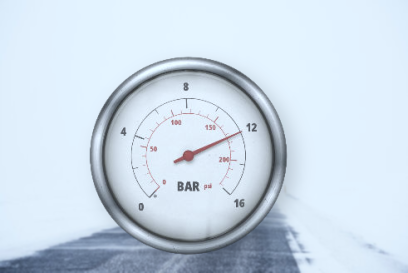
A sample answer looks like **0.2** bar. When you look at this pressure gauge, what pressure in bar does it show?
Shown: **12** bar
